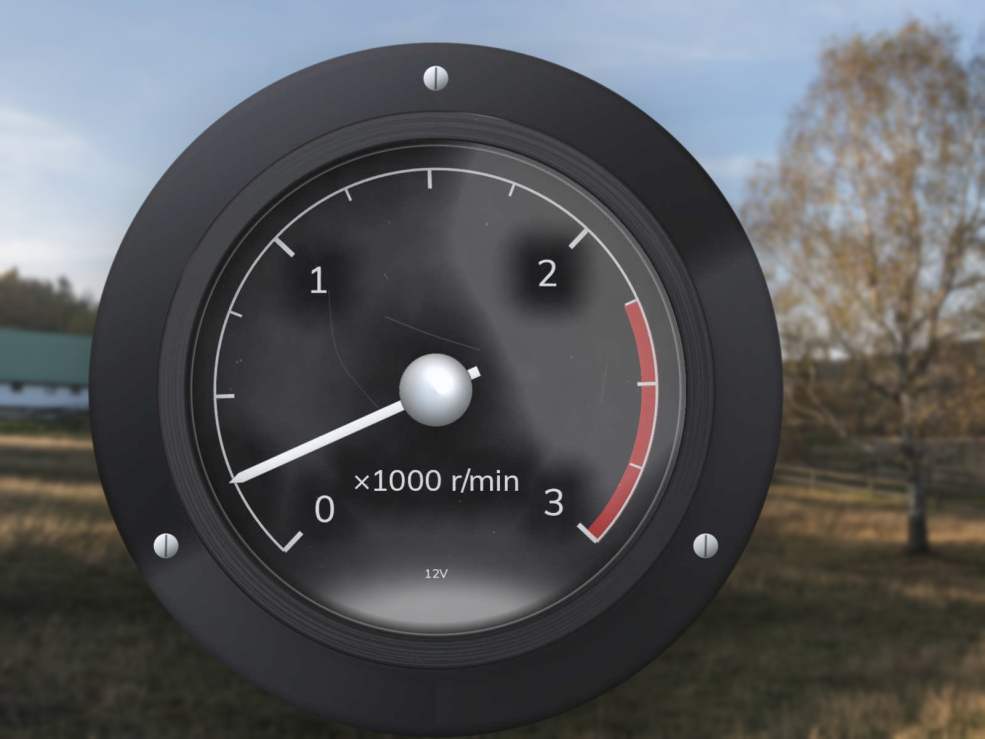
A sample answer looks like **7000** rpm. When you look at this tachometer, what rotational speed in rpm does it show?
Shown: **250** rpm
